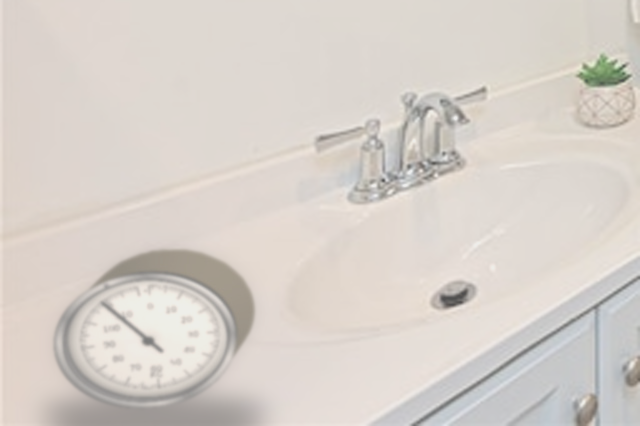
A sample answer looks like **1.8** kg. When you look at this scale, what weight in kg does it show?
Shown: **110** kg
